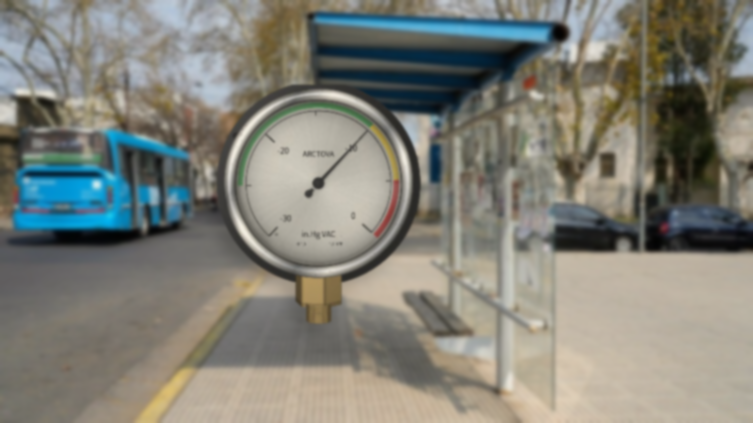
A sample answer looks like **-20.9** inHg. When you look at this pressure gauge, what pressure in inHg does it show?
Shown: **-10** inHg
